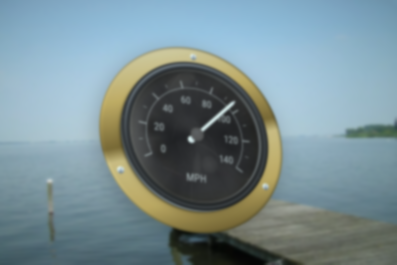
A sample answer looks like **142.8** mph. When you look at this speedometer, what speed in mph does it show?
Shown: **95** mph
